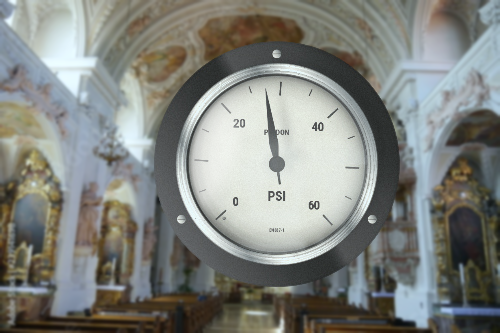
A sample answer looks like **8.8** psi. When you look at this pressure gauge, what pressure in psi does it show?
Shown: **27.5** psi
